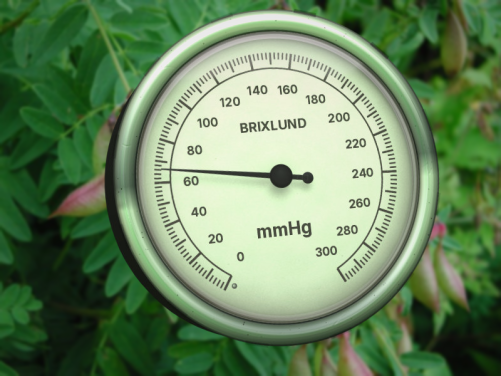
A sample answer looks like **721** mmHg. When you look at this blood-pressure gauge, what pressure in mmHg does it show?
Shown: **66** mmHg
